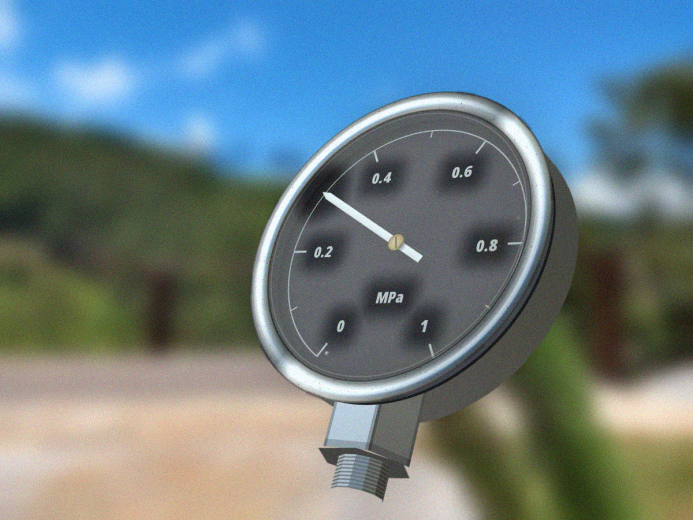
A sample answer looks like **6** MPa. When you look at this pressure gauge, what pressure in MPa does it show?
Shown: **0.3** MPa
